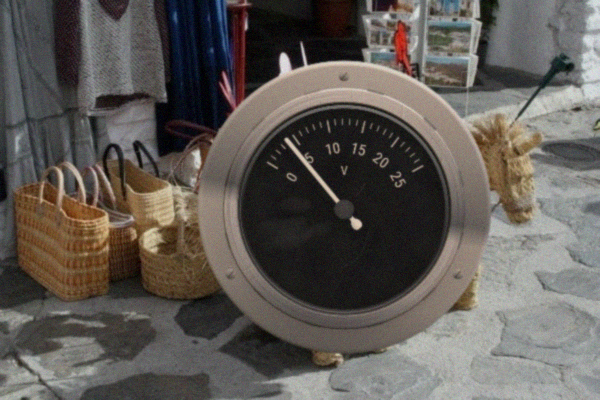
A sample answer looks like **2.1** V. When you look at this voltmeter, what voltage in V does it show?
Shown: **4** V
